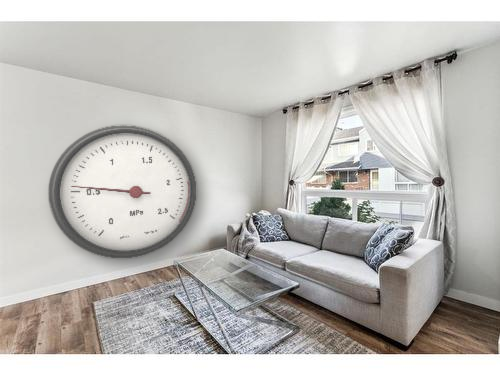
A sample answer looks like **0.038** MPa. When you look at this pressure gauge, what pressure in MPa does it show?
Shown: **0.55** MPa
